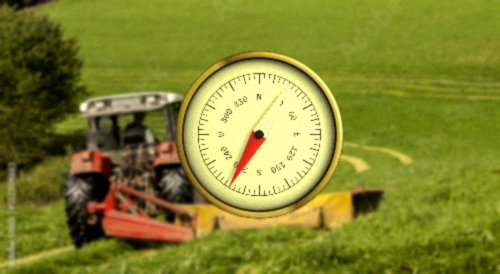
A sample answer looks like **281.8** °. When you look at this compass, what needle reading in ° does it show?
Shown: **210** °
